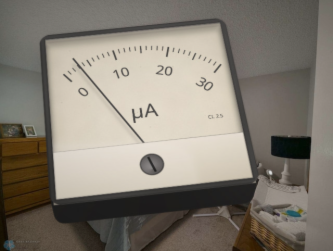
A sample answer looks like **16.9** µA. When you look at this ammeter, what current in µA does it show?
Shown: **3** µA
